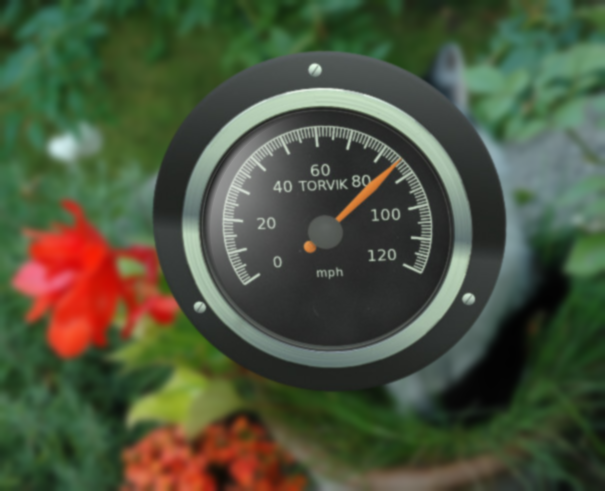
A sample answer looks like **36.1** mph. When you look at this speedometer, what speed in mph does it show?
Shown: **85** mph
